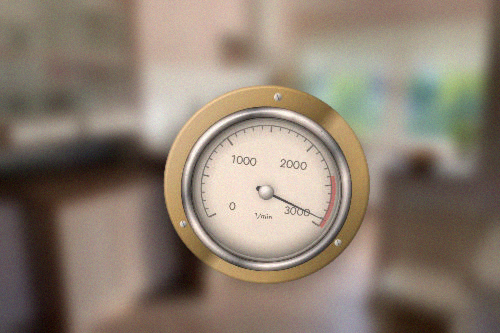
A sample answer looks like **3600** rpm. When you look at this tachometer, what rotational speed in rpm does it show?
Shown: **2900** rpm
